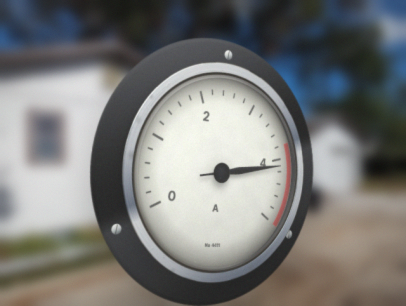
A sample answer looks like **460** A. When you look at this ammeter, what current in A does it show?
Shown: **4.1** A
